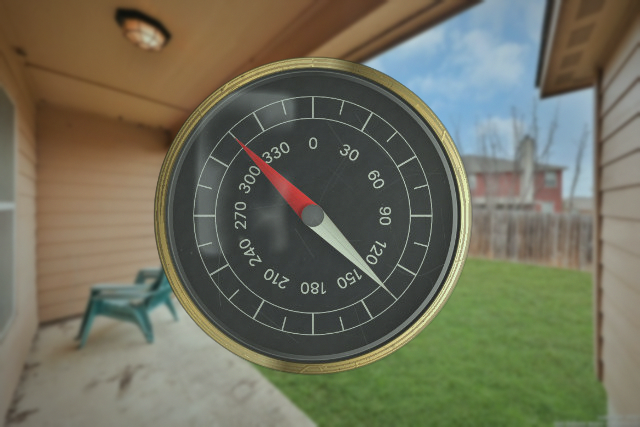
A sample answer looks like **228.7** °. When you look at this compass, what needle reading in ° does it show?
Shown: **315** °
